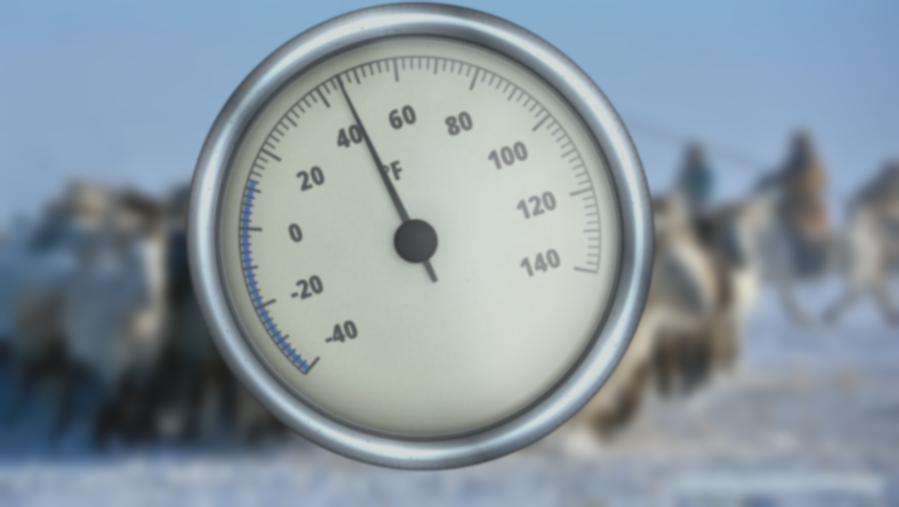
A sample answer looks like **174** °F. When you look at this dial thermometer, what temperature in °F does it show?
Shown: **46** °F
